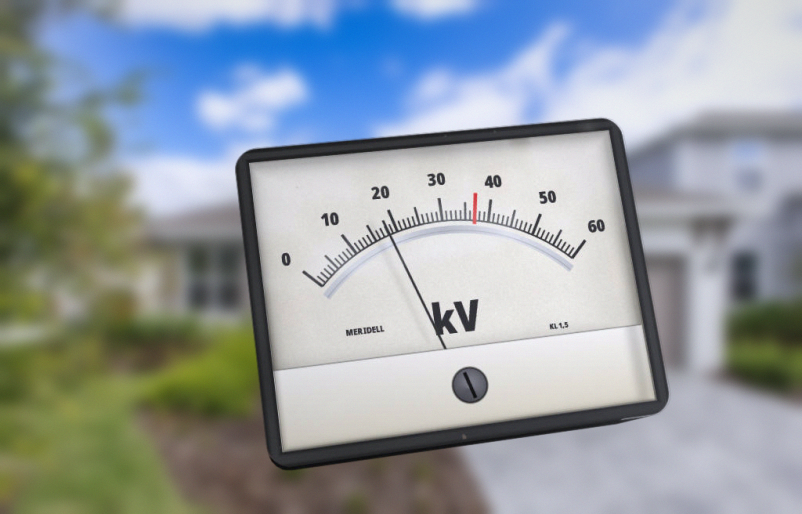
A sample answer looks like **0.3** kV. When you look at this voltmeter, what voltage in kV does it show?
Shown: **18** kV
